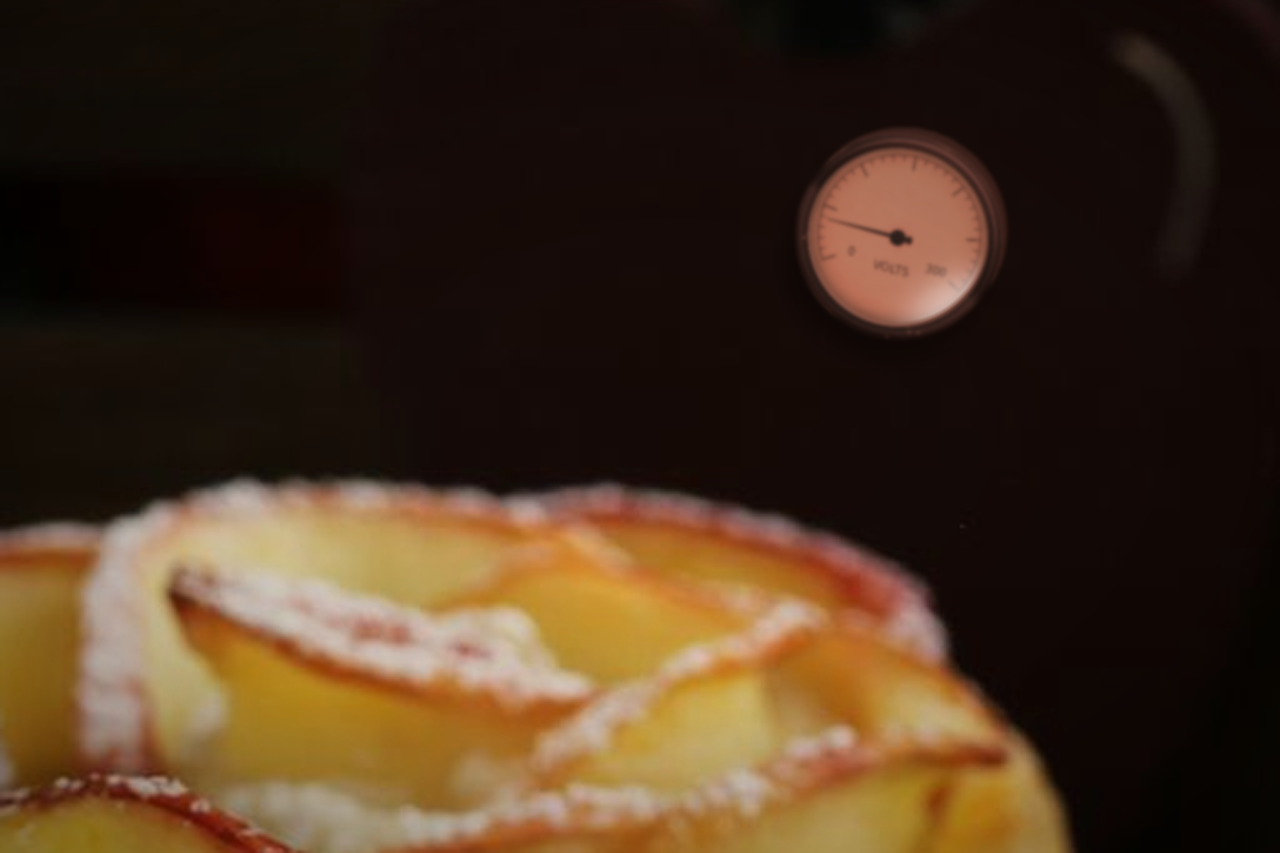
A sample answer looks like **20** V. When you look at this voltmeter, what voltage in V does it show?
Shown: **40** V
